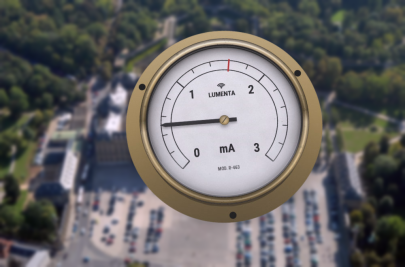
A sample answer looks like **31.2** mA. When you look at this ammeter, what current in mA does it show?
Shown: **0.5** mA
